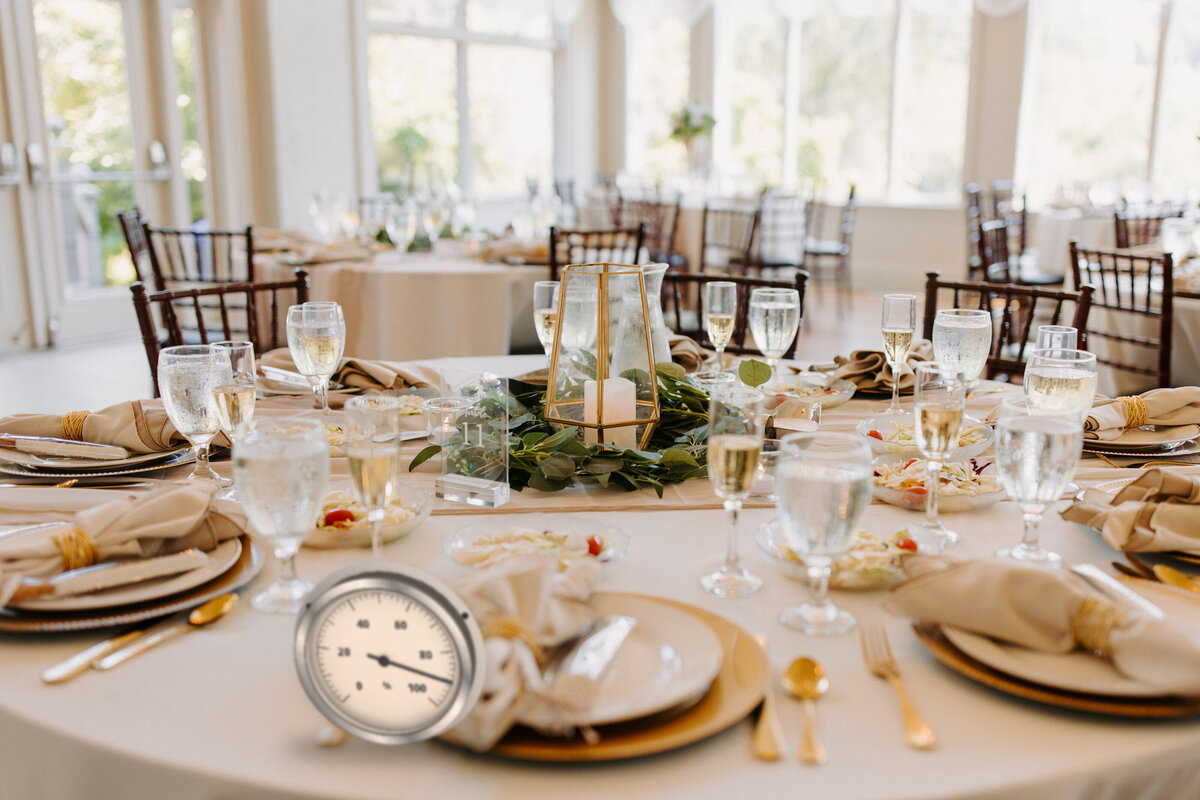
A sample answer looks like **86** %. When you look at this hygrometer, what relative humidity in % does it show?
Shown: **90** %
